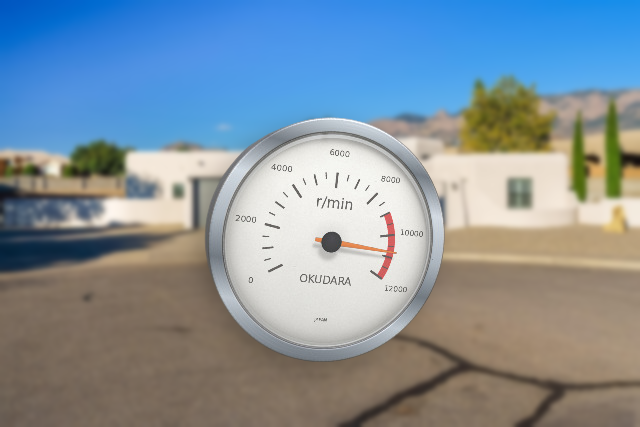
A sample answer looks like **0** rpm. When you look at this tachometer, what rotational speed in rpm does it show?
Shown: **10750** rpm
